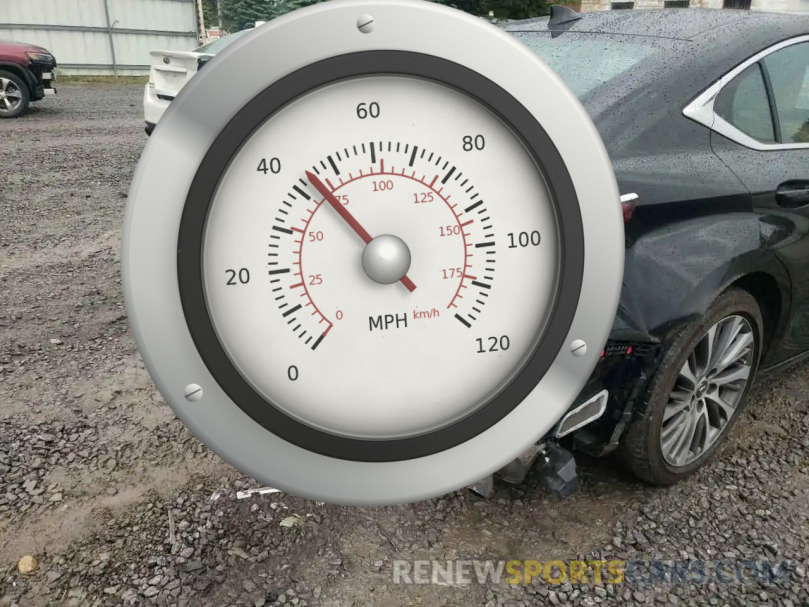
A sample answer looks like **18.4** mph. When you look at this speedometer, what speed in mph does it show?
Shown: **44** mph
